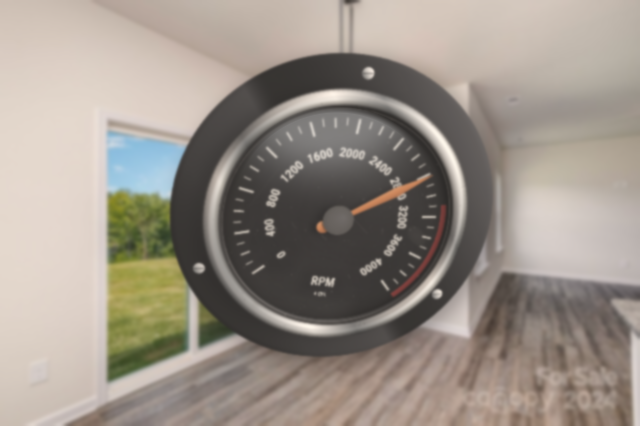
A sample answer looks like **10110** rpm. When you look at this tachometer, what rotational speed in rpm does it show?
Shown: **2800** rpm
